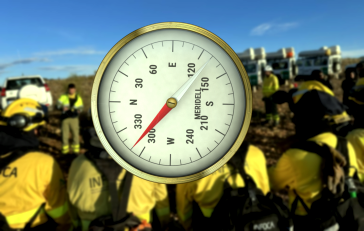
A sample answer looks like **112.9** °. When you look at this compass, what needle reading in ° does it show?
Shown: **310** °
